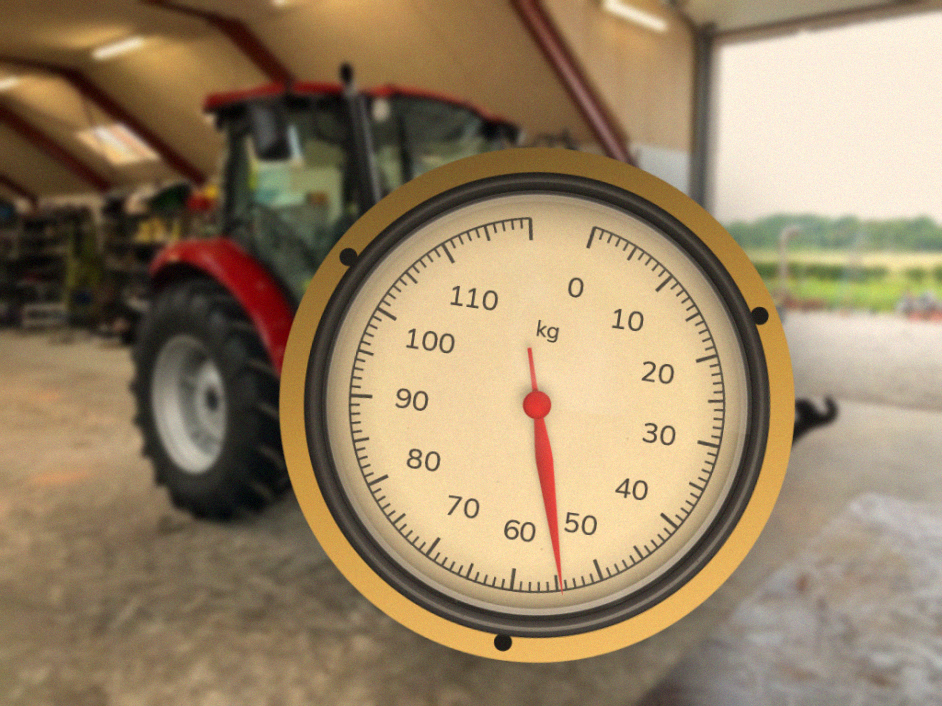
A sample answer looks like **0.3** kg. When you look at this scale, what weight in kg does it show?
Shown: **54.5** kg
